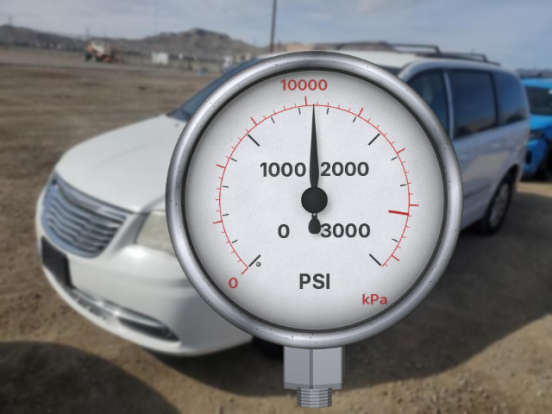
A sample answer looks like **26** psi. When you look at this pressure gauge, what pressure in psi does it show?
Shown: **1500** psi
